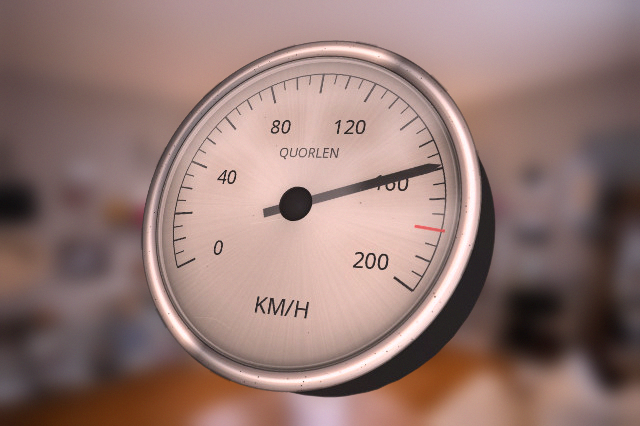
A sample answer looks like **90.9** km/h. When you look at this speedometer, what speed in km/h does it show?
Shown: **160** km/h
